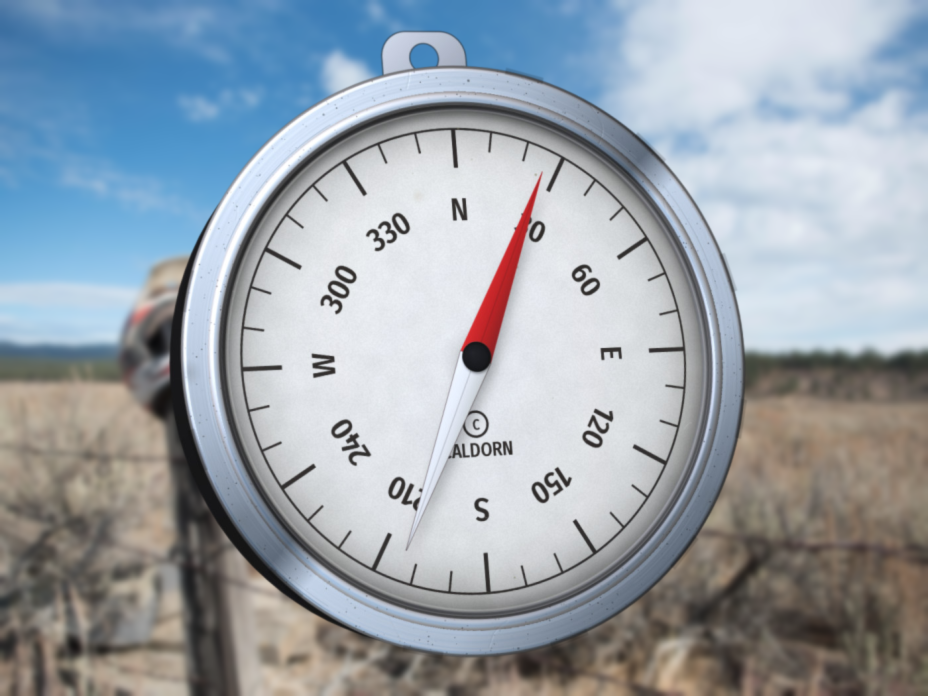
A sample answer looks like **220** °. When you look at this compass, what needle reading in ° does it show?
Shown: **25** °
